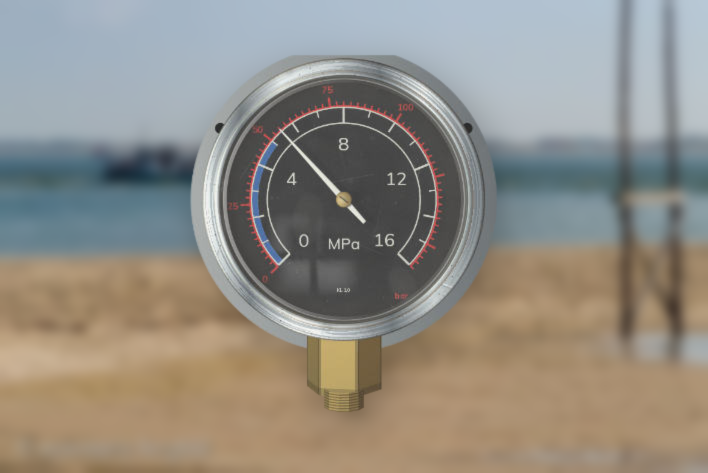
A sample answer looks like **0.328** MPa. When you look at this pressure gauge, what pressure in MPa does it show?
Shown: **5.5** MPa
